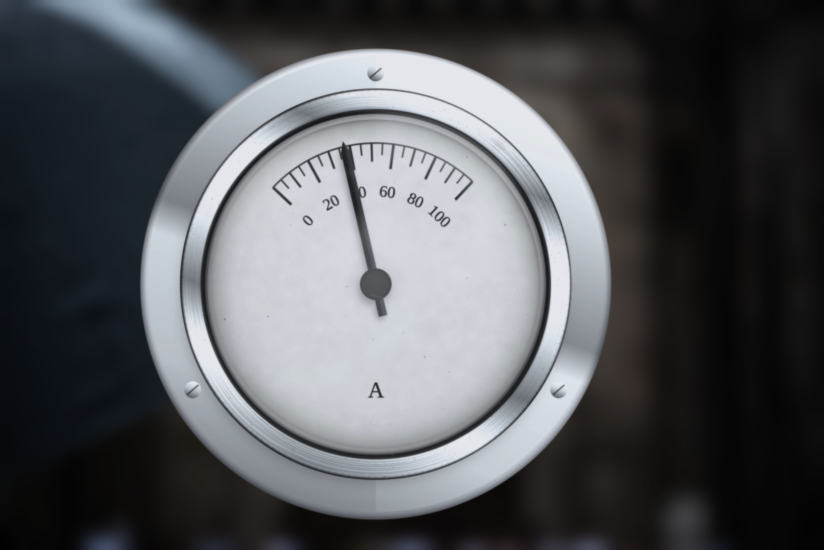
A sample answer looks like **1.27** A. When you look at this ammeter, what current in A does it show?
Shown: **37.5** A
